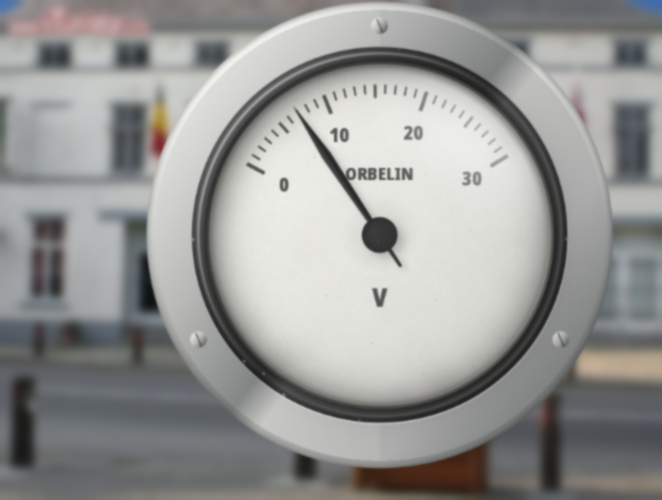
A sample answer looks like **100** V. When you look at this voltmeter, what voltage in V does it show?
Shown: **7** V
